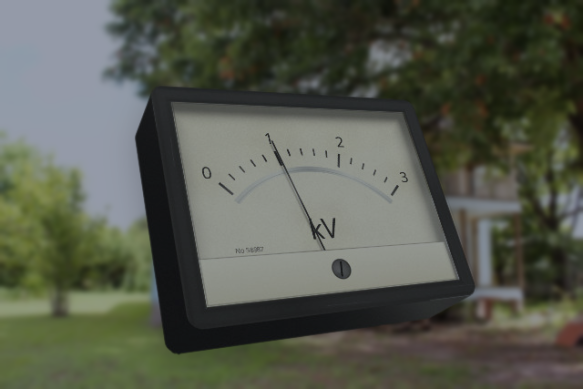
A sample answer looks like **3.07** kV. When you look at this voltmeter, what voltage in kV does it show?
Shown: **1** kV
